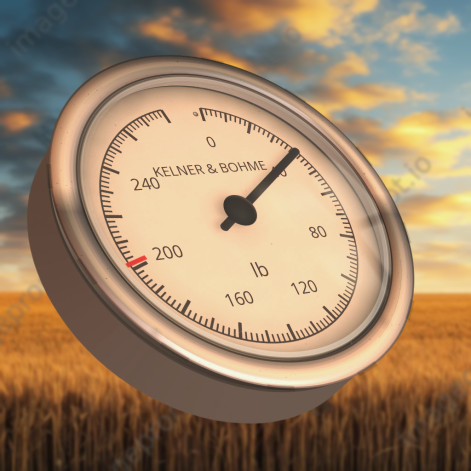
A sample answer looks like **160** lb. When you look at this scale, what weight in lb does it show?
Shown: **40** lb
